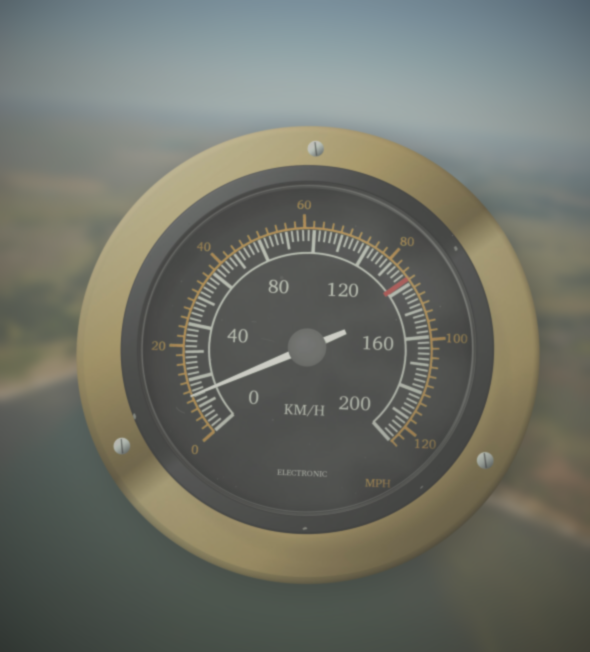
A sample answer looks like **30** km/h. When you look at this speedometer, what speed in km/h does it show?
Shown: **14** km/h
